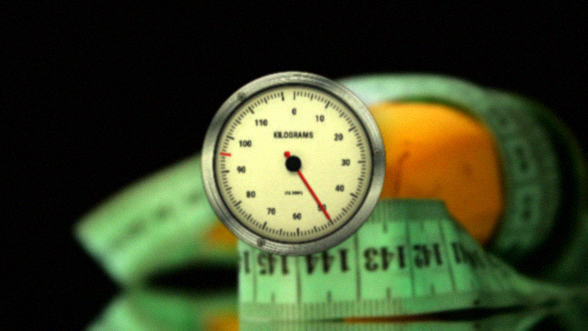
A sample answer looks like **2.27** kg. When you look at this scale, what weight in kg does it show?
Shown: **50** kg
